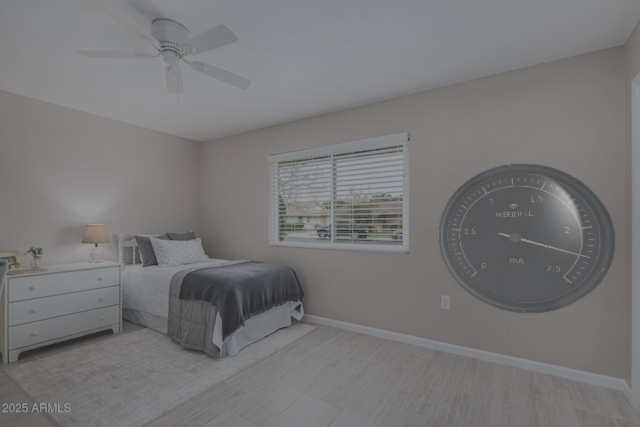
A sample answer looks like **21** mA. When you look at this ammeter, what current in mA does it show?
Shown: **2.25** mA
